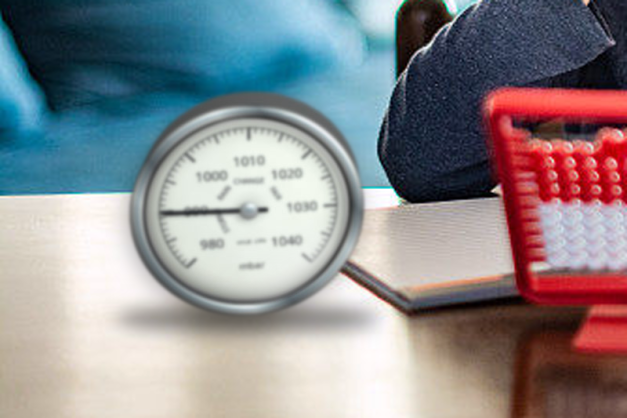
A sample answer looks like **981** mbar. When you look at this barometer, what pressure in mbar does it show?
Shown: **990** mbar
